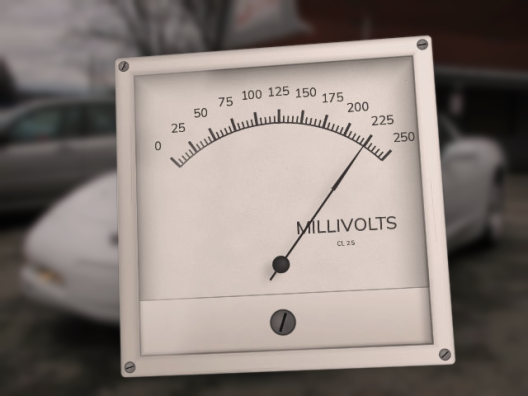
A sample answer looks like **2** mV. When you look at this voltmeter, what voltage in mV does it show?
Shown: **225** mV
